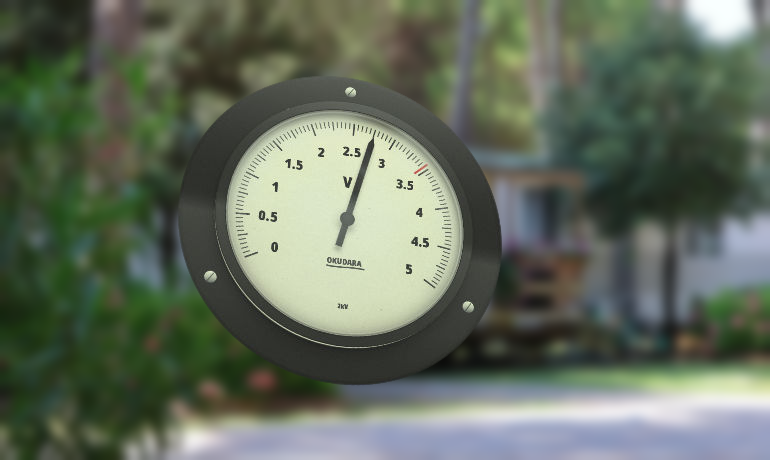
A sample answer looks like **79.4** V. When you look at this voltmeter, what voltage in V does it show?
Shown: **2.75** V
